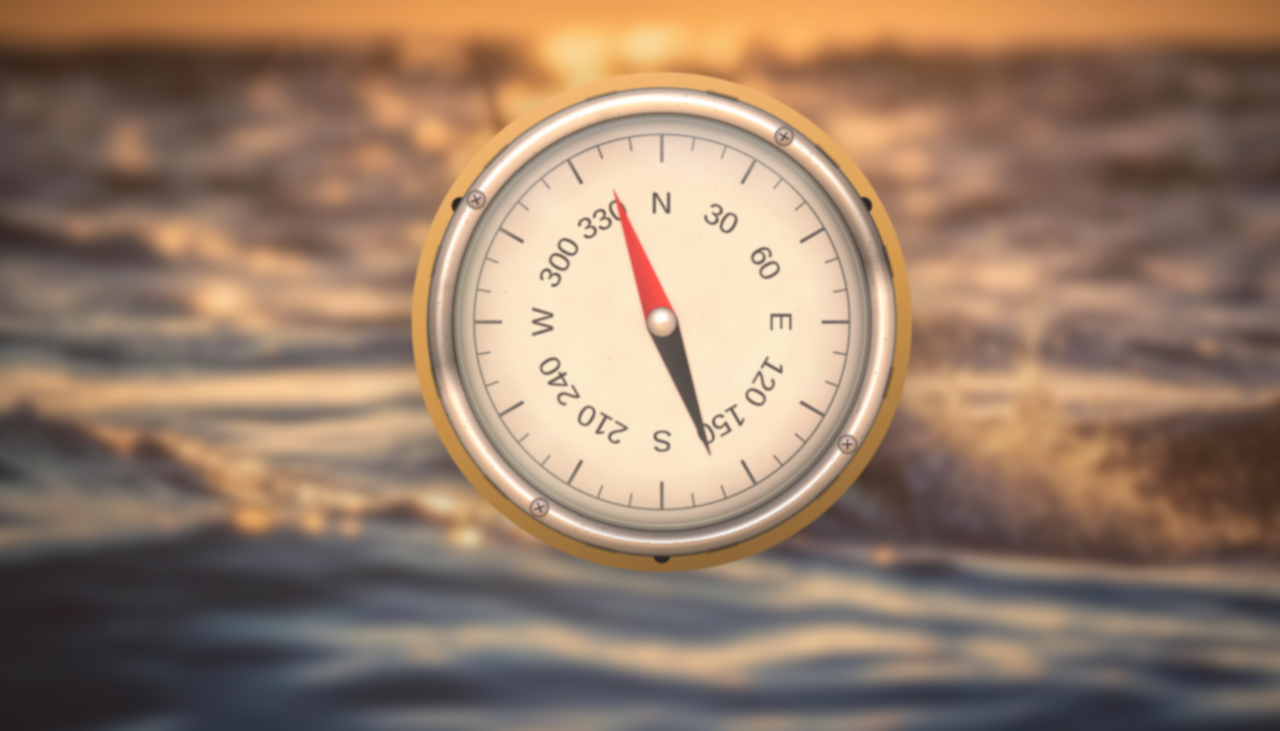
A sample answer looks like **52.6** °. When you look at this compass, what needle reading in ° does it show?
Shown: **340** °
